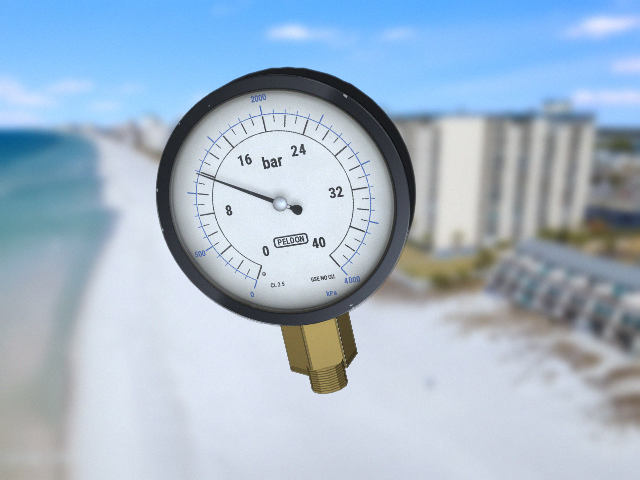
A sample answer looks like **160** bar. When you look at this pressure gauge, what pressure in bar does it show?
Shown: **12** bar
